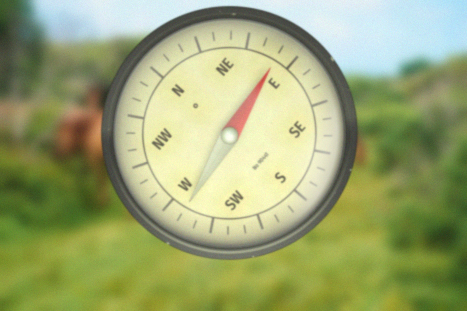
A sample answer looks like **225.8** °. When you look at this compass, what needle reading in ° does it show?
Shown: **80** °
